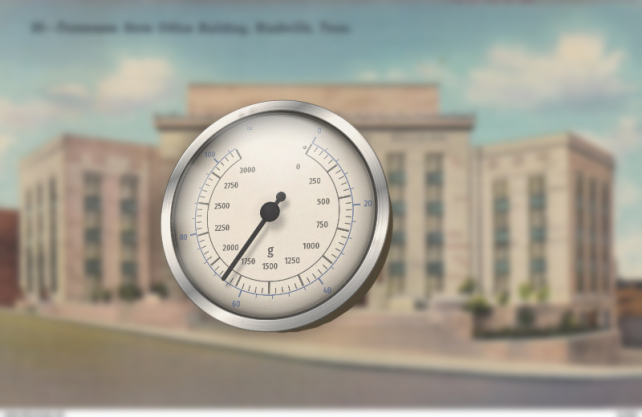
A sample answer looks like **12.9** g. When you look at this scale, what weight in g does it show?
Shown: **1850** g
